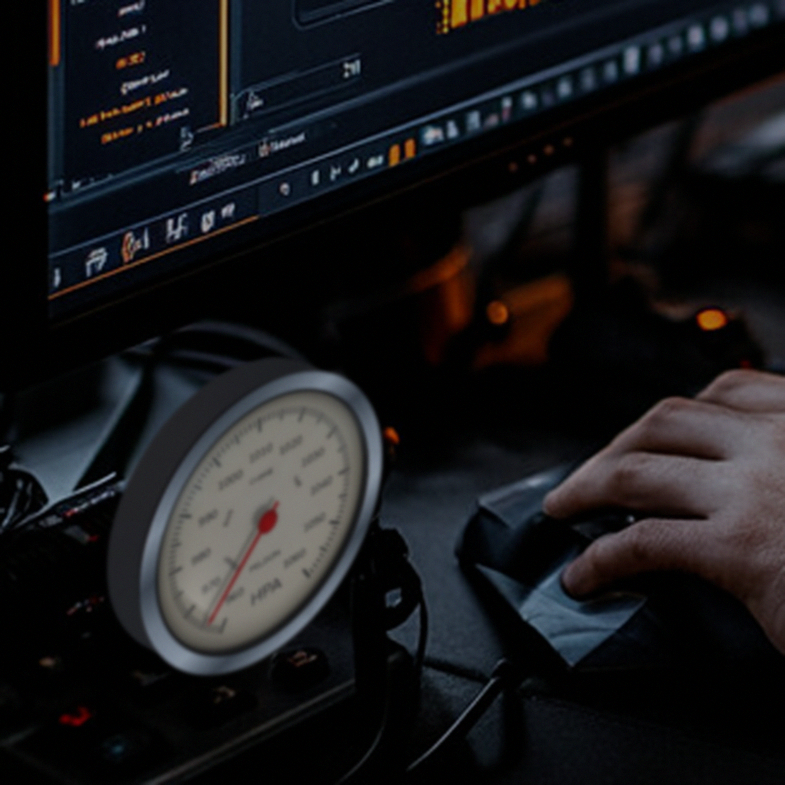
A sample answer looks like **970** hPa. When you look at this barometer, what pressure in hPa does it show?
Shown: **965** hPa
